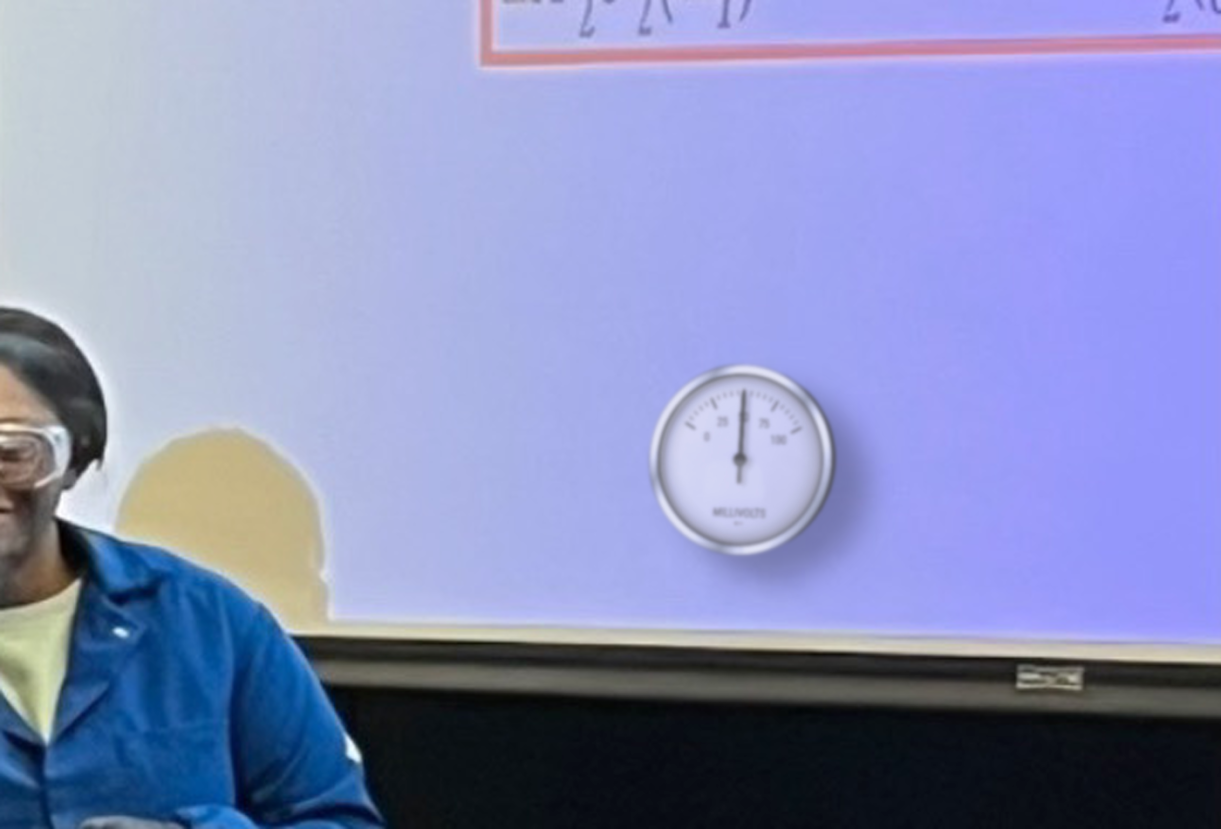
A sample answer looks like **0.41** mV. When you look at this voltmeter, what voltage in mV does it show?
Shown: **50** mV
